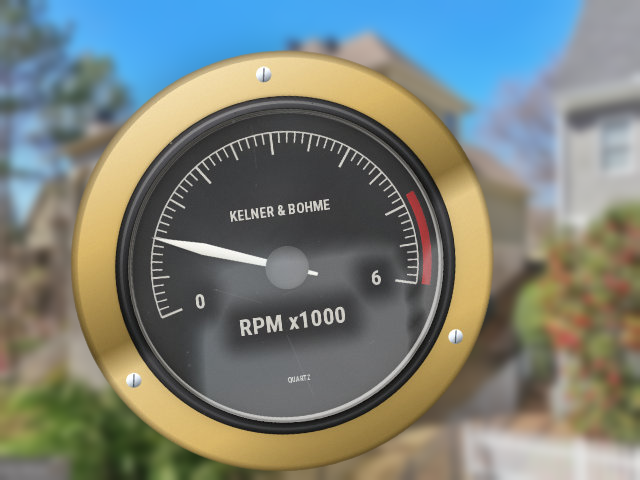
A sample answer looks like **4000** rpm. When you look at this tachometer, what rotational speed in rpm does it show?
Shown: **1000** rpm
